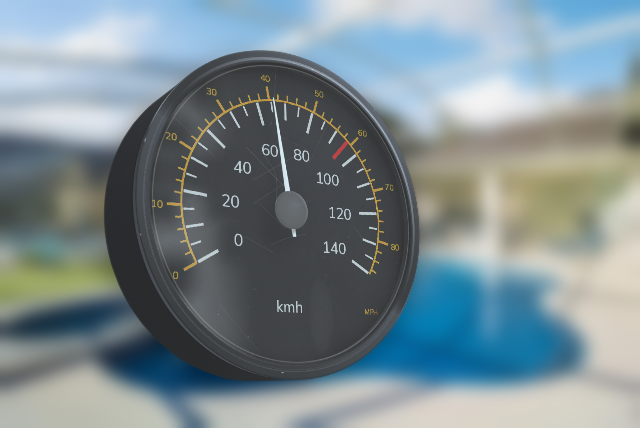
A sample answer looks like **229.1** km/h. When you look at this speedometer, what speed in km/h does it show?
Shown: **65** km/h
